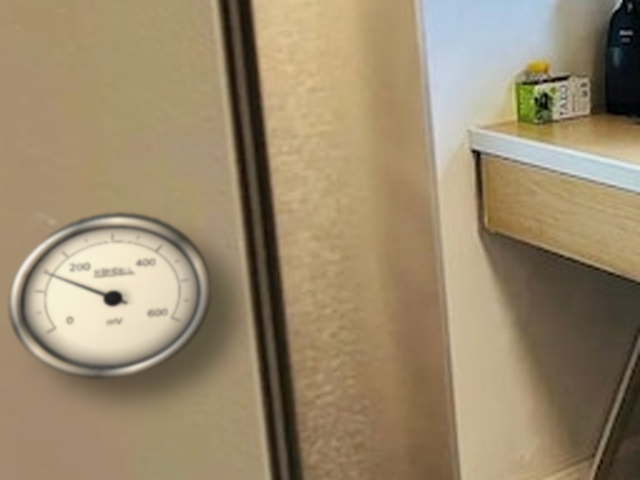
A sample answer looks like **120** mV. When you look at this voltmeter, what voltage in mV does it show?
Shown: **150** mV
